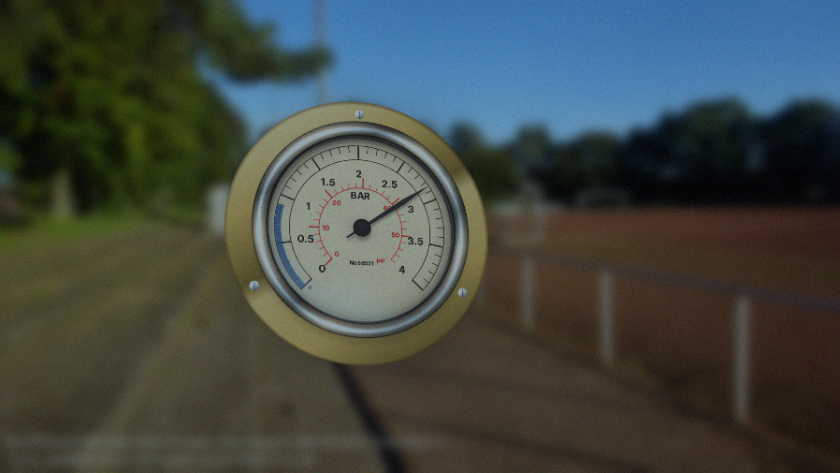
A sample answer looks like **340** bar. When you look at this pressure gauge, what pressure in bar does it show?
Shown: **2.85** bar
